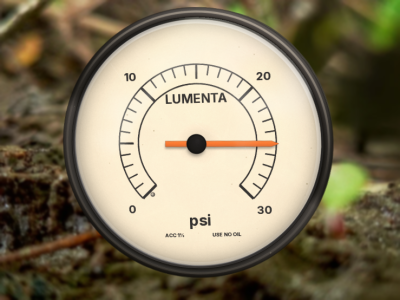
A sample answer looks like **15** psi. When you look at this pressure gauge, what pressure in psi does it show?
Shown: **25** psi
